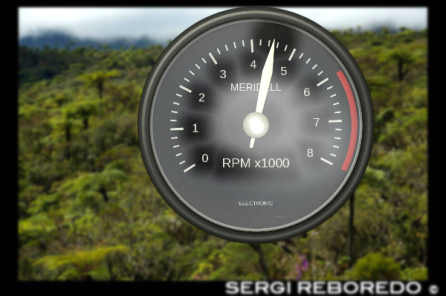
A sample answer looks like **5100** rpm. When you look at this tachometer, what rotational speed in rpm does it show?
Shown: **4500** rpm
